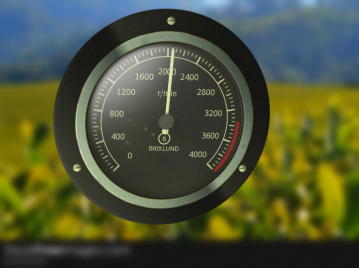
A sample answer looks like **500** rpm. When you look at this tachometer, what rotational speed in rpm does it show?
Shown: **2050** rpm
